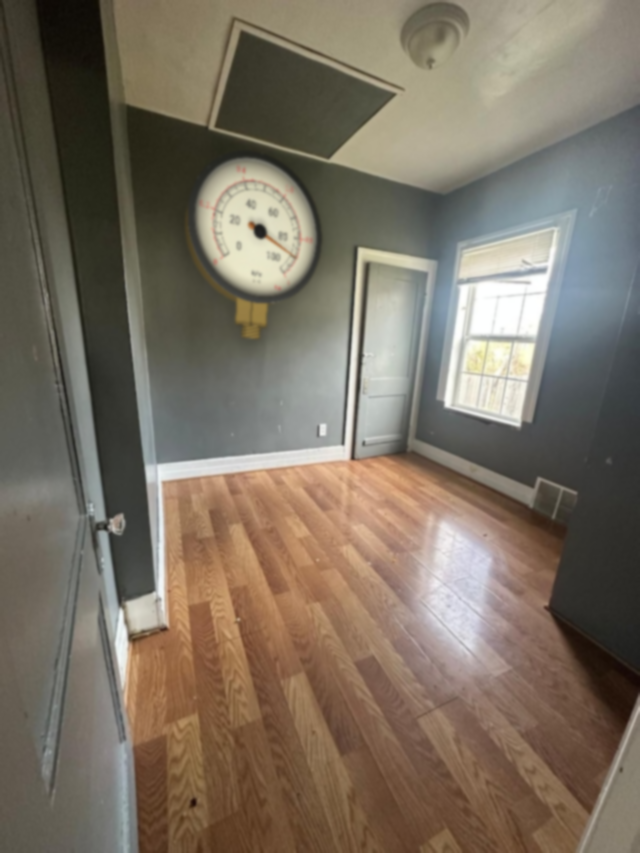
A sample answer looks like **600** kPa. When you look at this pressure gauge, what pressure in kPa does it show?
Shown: **90** kPa
